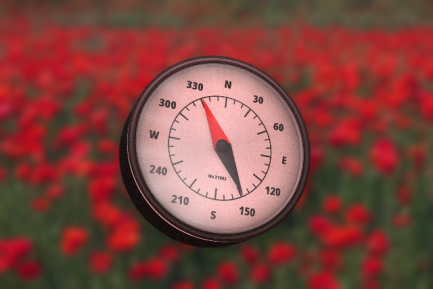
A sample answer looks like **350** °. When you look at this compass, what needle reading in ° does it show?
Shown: **330** °
